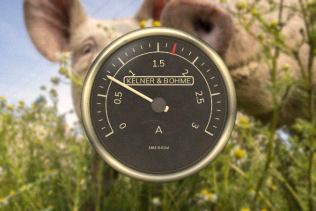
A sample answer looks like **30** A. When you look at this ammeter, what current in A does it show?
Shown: **0.75** A
